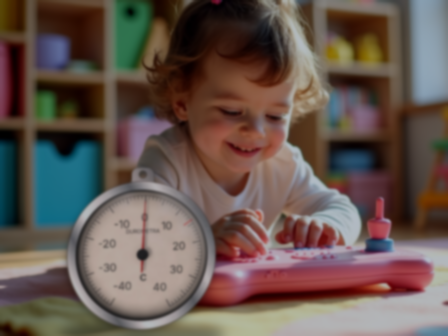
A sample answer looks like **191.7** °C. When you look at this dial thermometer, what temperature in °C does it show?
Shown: **0** °C
